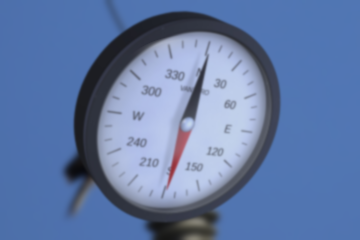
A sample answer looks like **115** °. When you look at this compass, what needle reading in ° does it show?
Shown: **180** °
